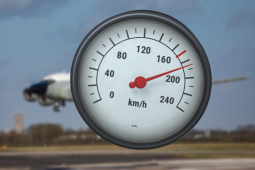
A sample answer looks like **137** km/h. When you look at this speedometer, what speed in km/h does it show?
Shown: **185** km/h
